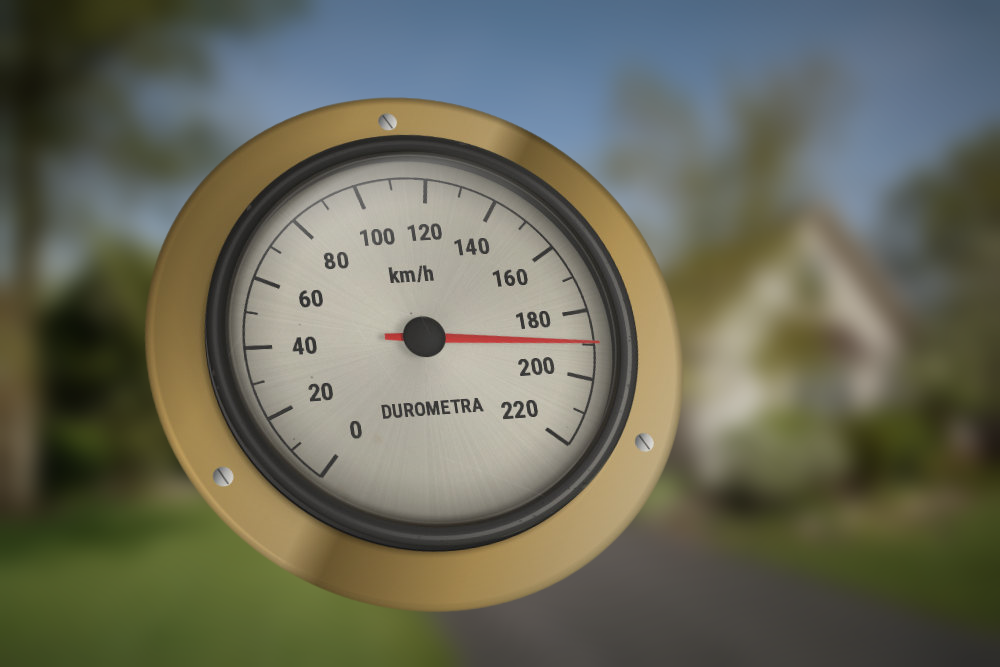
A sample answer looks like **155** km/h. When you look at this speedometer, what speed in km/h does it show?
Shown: **190** km/h
